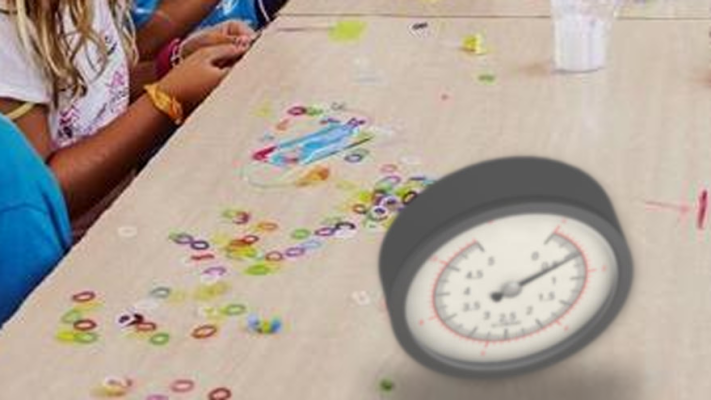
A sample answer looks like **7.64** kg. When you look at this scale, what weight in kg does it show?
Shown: **0.5** kg
